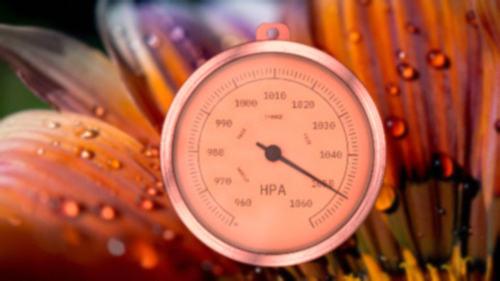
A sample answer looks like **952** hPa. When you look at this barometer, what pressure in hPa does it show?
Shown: **1050** hPa
